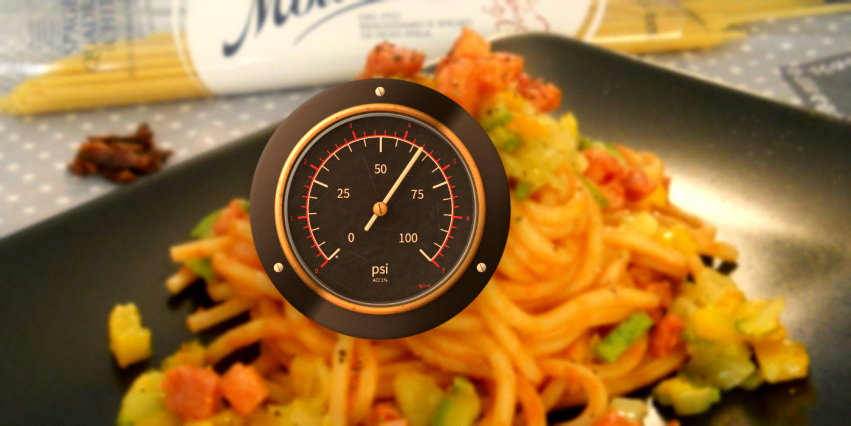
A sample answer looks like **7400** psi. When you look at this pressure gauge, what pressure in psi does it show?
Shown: **62.5** psi
